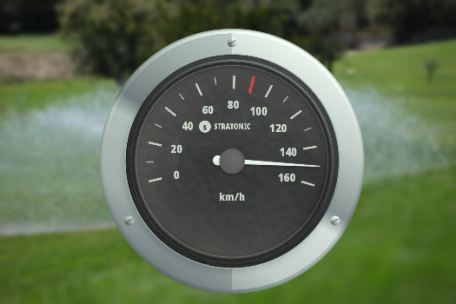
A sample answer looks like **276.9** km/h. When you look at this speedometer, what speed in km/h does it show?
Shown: **150** km/h
